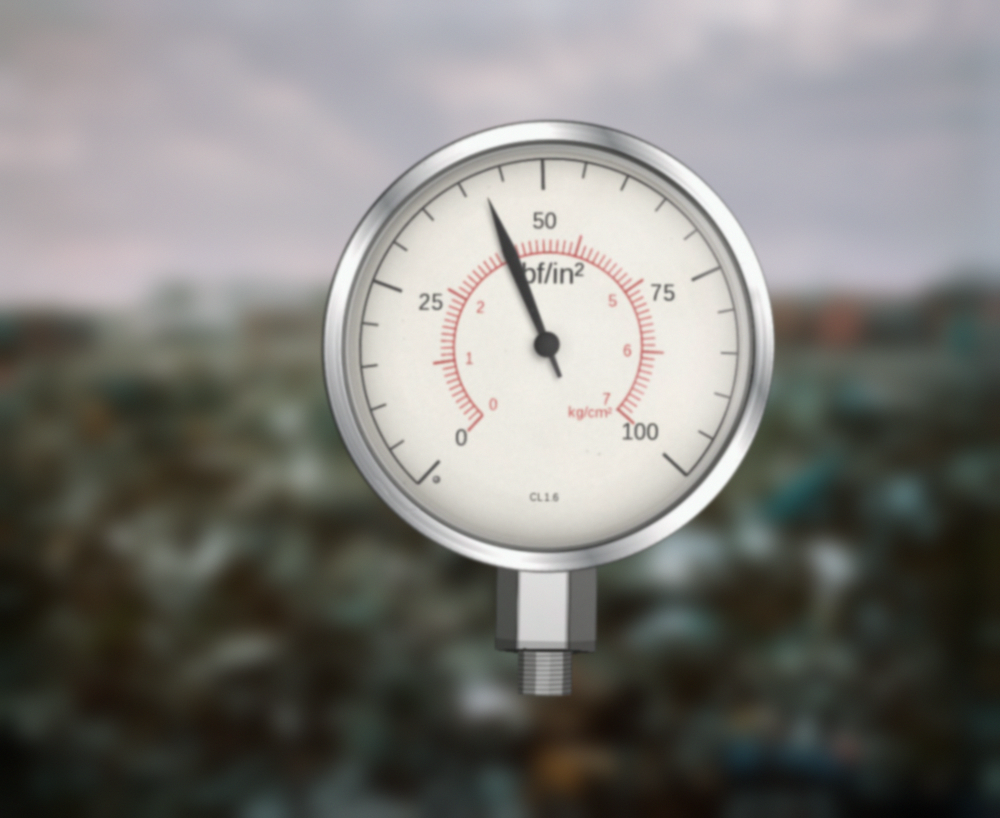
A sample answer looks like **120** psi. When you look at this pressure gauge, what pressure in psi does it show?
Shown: **42.5** psi
